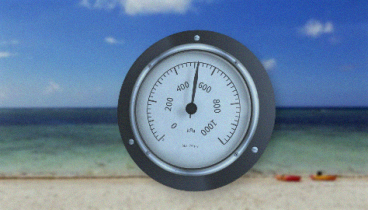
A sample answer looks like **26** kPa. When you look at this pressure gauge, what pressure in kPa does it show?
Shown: **520** kPa
